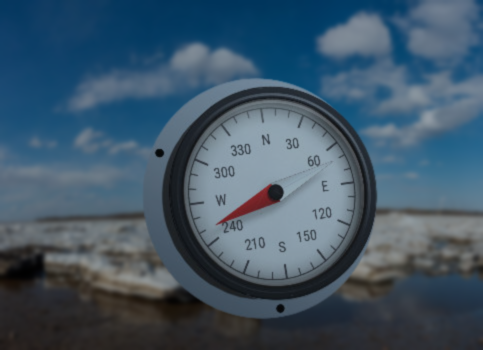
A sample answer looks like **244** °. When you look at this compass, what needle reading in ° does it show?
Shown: **250** °
